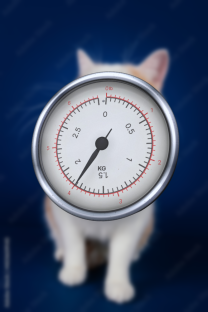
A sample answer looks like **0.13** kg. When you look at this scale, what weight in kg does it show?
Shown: **1.8** kg
